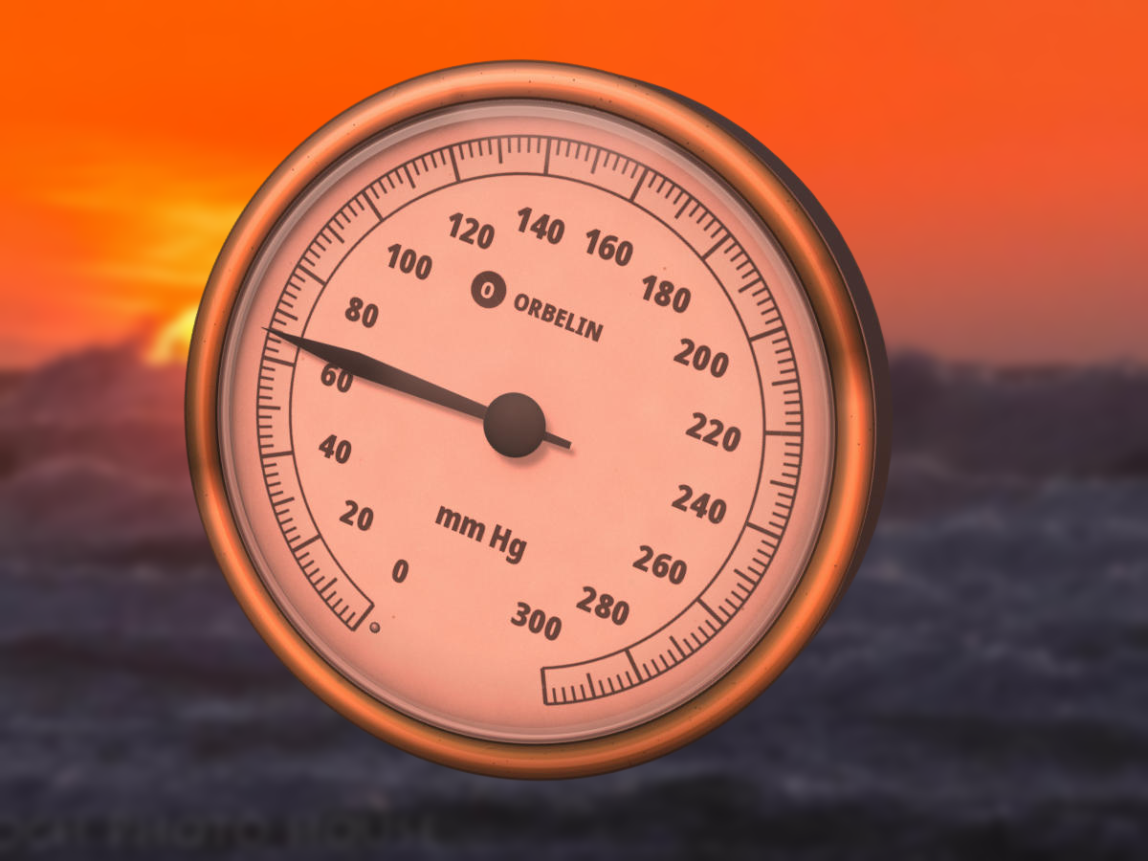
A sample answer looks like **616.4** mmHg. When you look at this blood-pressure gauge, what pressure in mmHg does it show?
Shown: **66** mmHg
